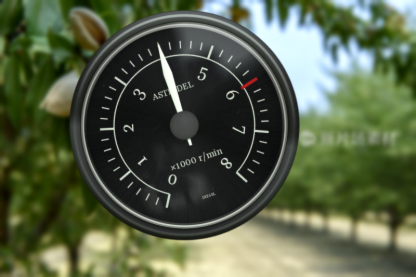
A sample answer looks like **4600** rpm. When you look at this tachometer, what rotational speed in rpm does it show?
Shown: **4000** rpm
